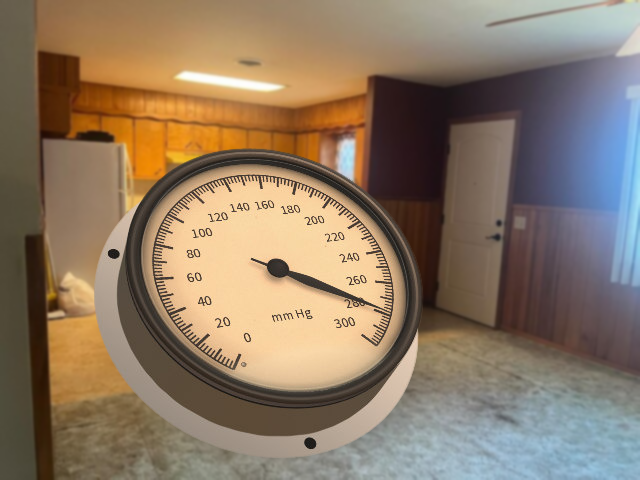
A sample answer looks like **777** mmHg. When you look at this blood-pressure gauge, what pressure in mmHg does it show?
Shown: **280** mmHg
